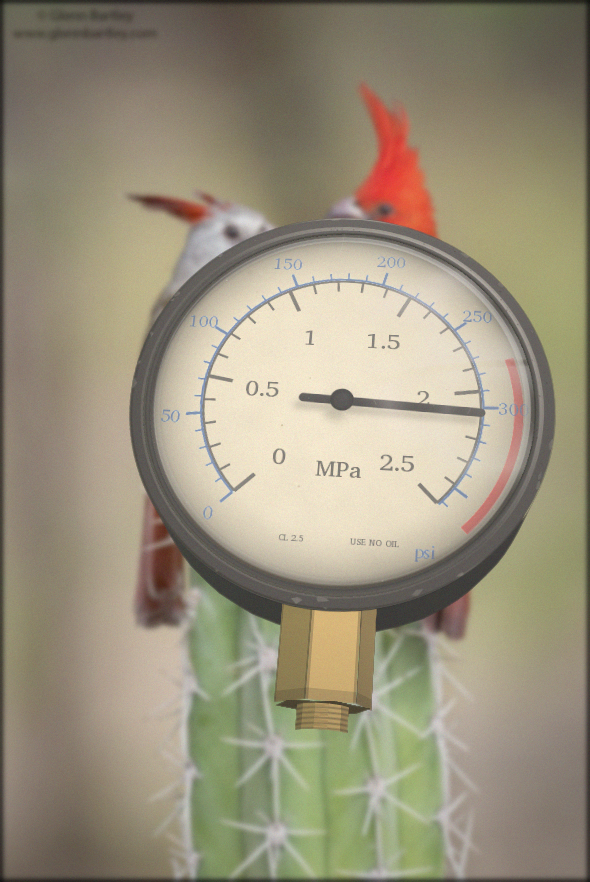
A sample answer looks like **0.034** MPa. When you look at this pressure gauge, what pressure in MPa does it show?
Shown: **2.1** MPa
